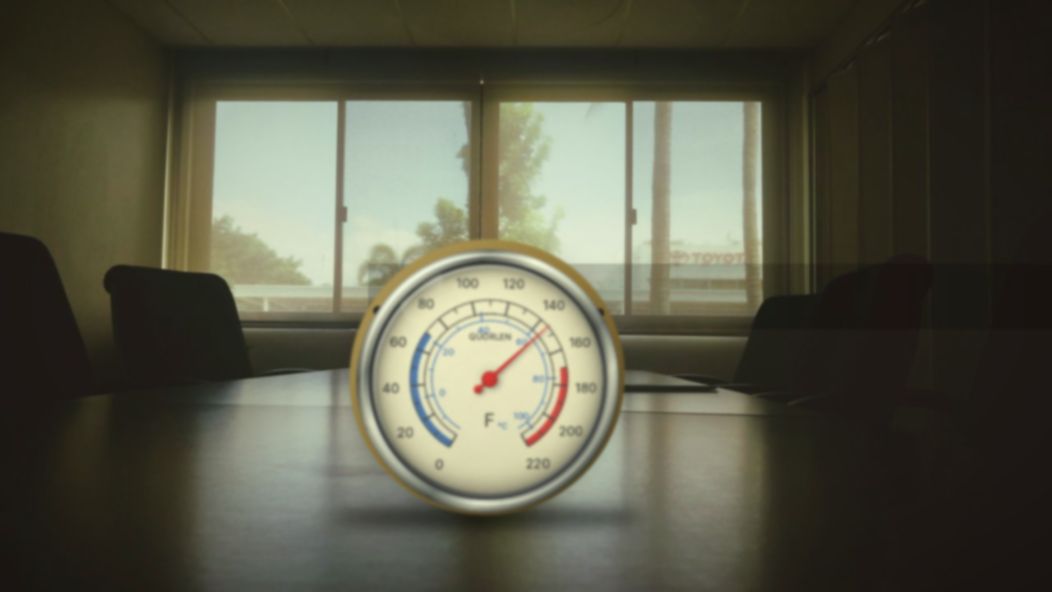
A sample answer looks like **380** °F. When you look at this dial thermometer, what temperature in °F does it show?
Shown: **145** °F
